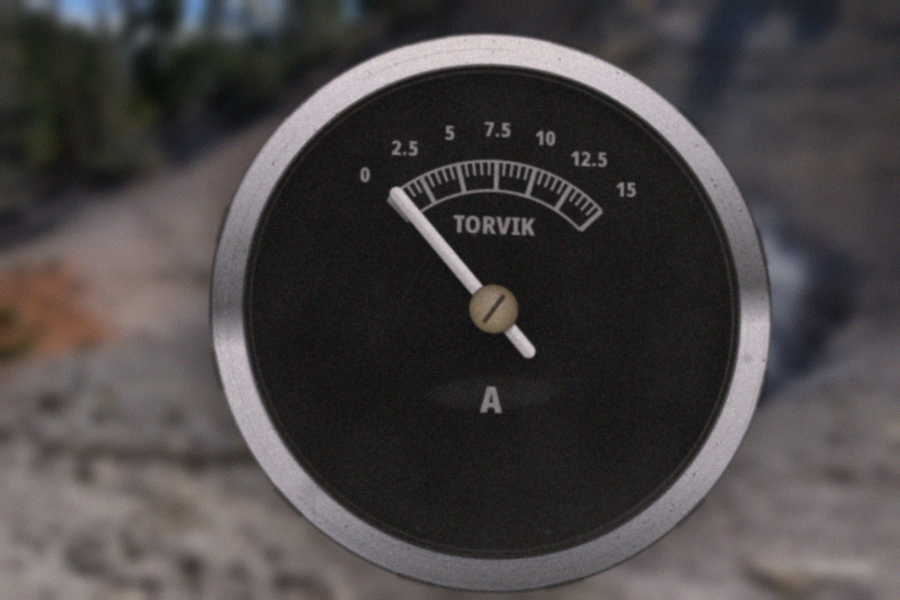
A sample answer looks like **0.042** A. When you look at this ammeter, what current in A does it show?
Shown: **0.5** A
